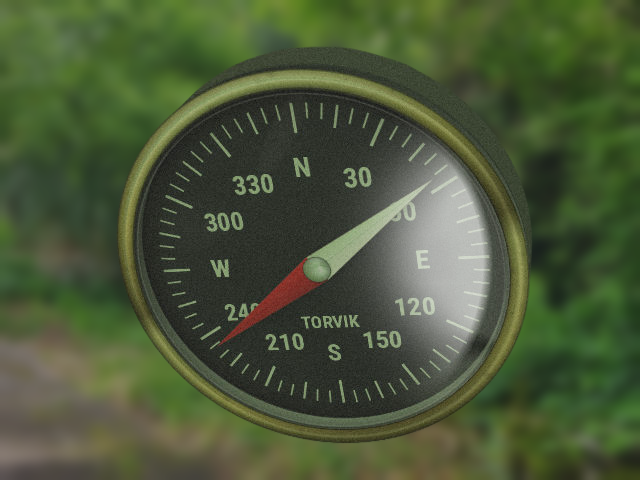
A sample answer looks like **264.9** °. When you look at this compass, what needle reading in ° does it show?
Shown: **235** °
